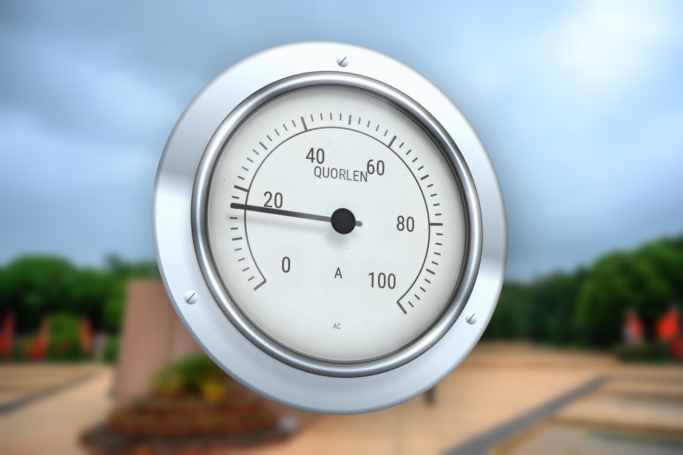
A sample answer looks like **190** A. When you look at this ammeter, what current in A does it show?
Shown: **16** A
